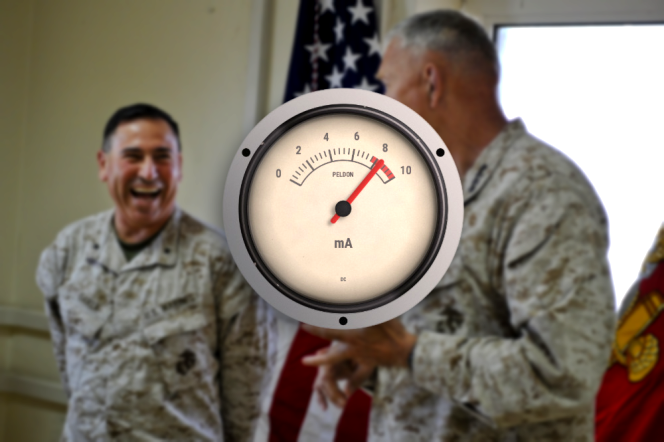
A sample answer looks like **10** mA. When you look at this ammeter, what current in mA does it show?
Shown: **8.4** mA
